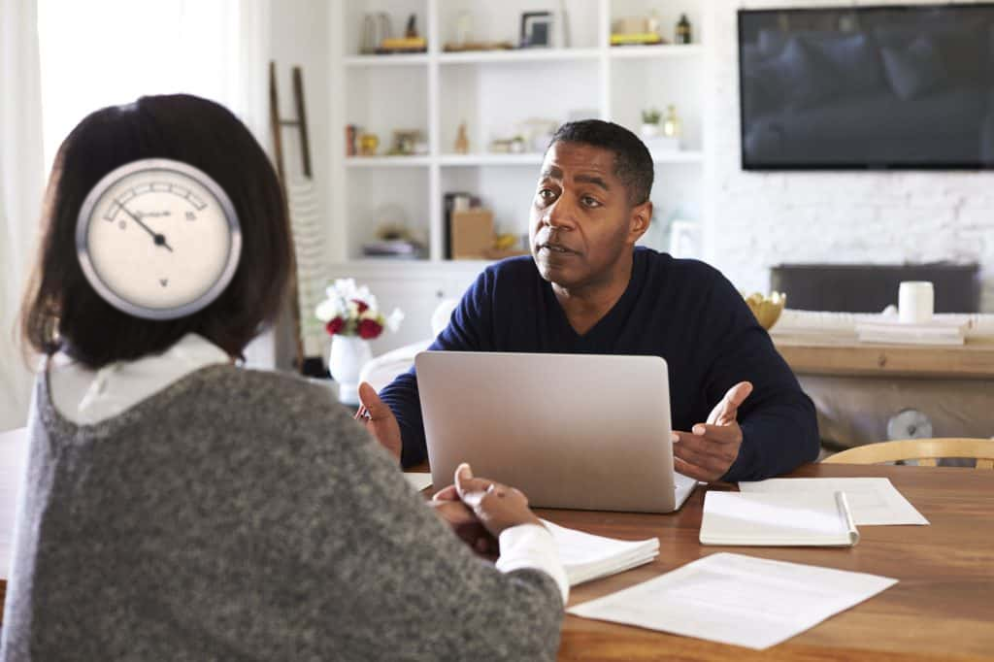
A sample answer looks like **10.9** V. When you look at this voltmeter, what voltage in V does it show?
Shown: **2.5** V
